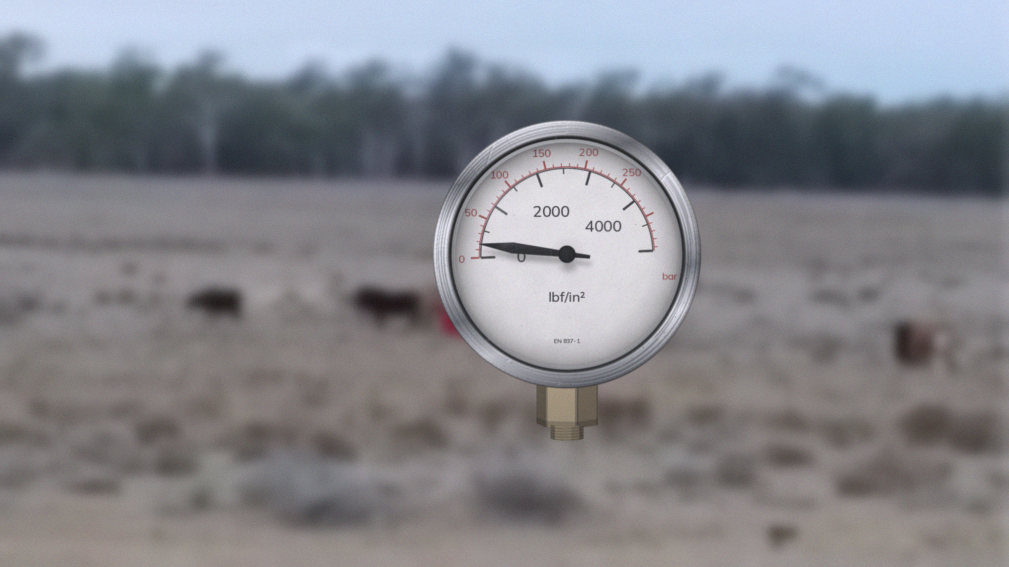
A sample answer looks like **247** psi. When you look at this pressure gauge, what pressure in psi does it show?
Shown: **250** psi
